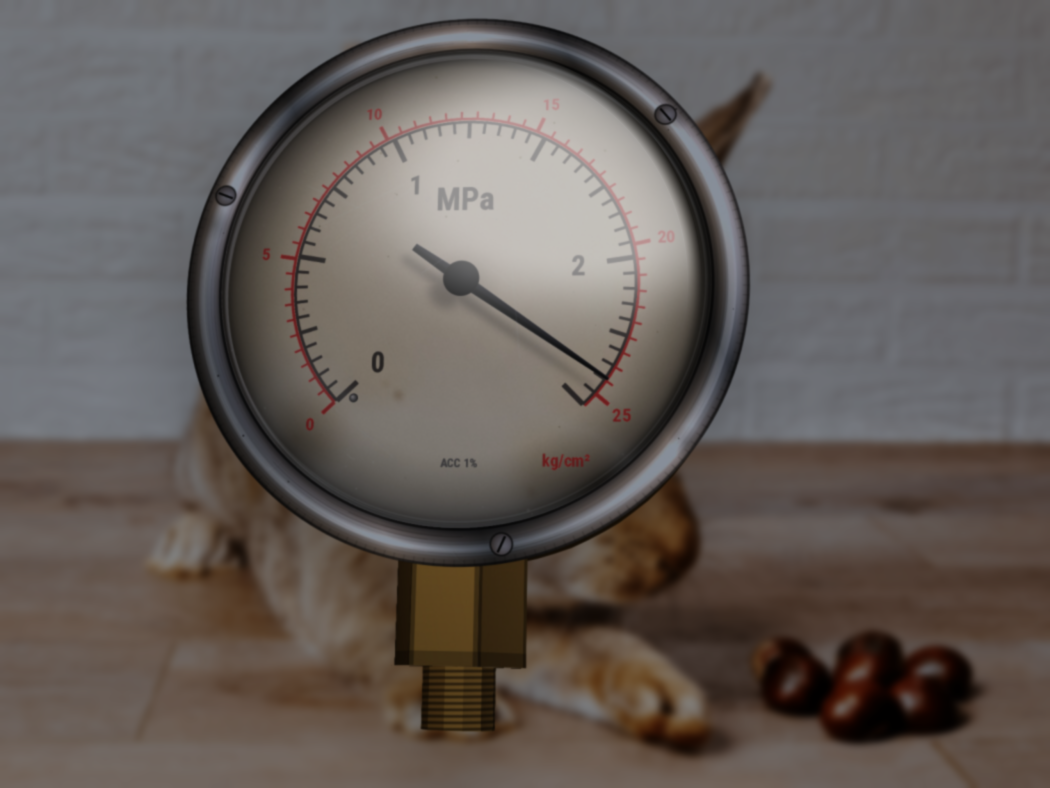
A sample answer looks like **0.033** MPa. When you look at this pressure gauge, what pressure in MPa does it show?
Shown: **2.4** MPa
